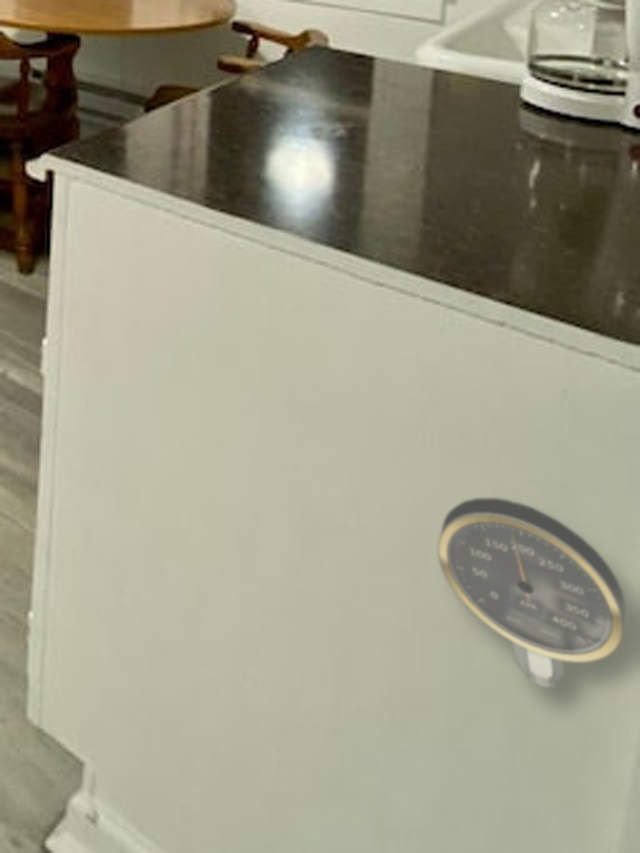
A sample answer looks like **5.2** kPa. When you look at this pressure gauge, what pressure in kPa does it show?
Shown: **190** kPa
